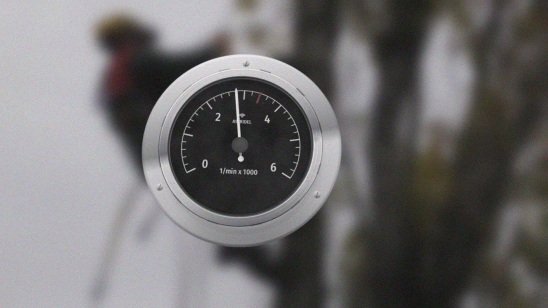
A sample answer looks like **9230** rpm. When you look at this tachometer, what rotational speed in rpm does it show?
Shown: **2800** rpm
